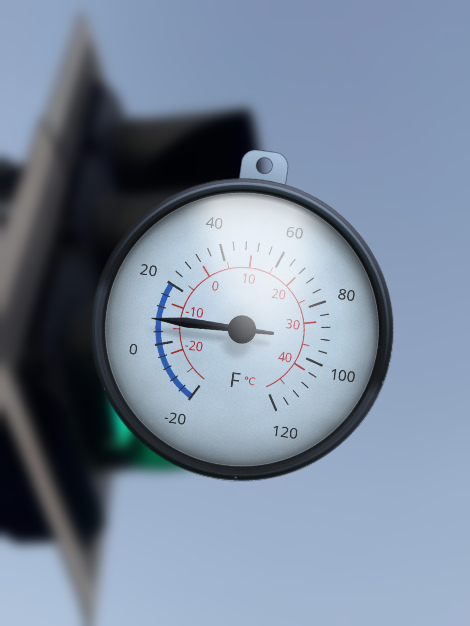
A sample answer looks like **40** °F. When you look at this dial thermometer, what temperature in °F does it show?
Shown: **8** °F
